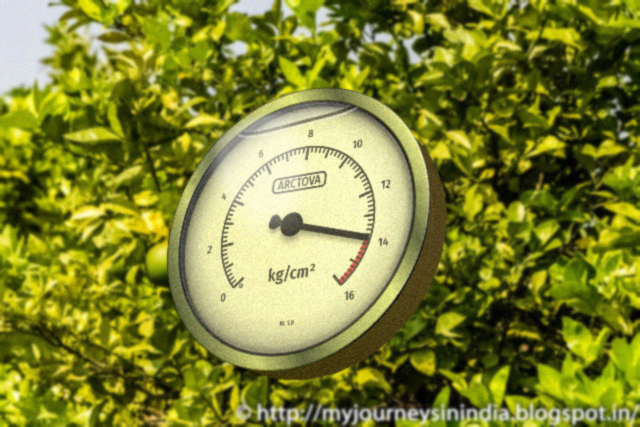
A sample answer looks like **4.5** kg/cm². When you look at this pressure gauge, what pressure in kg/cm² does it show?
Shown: **14** kg/cm²
